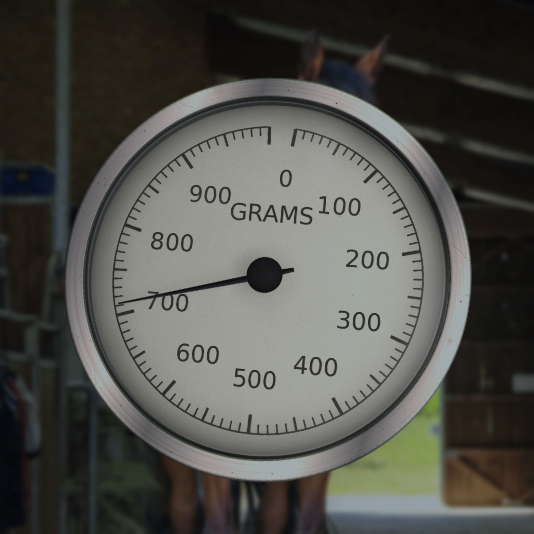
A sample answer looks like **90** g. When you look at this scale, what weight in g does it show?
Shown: **710** g
